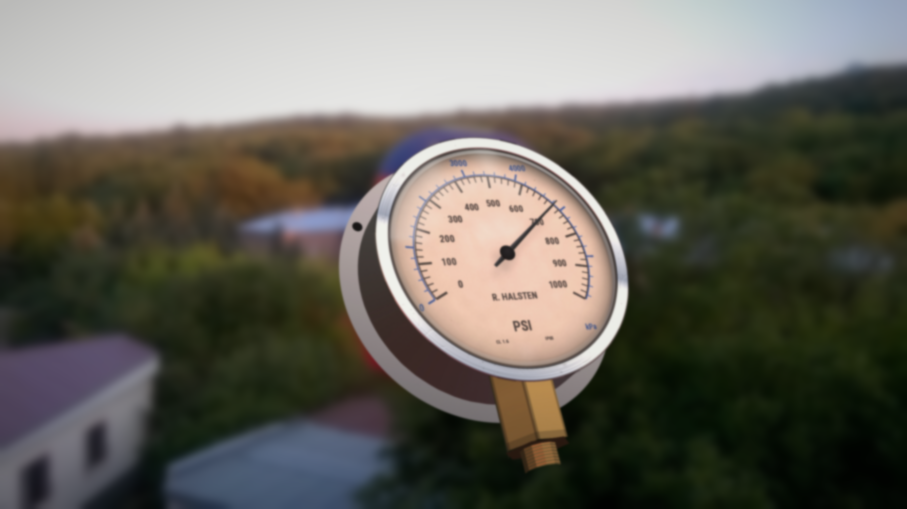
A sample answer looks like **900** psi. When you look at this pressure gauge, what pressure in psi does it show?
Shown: **700** psi
